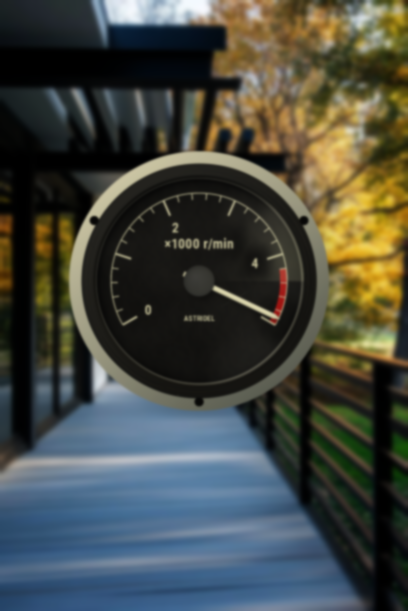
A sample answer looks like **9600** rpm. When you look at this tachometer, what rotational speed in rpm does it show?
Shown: **4900** rpm
